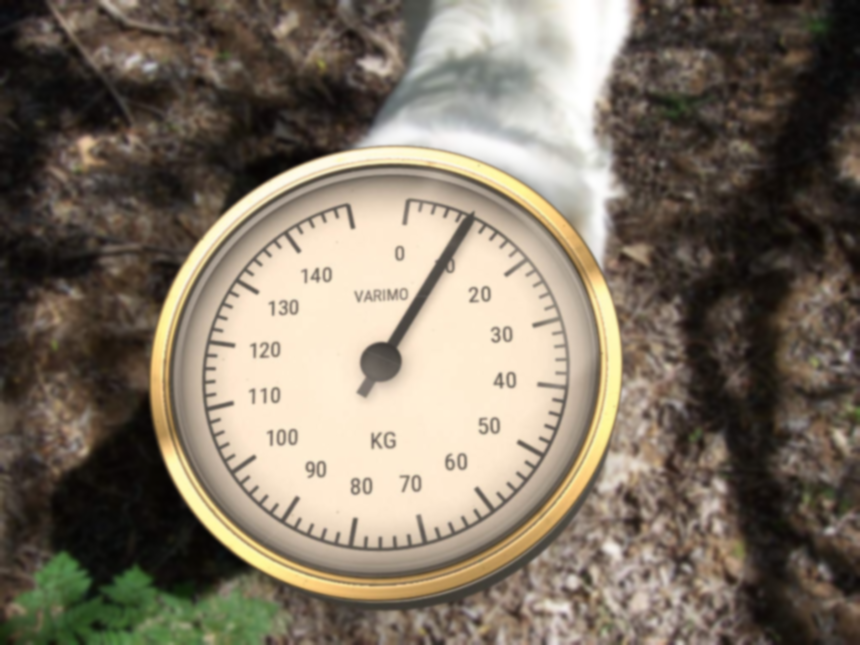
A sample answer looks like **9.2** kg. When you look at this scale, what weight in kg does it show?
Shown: **10** kg
